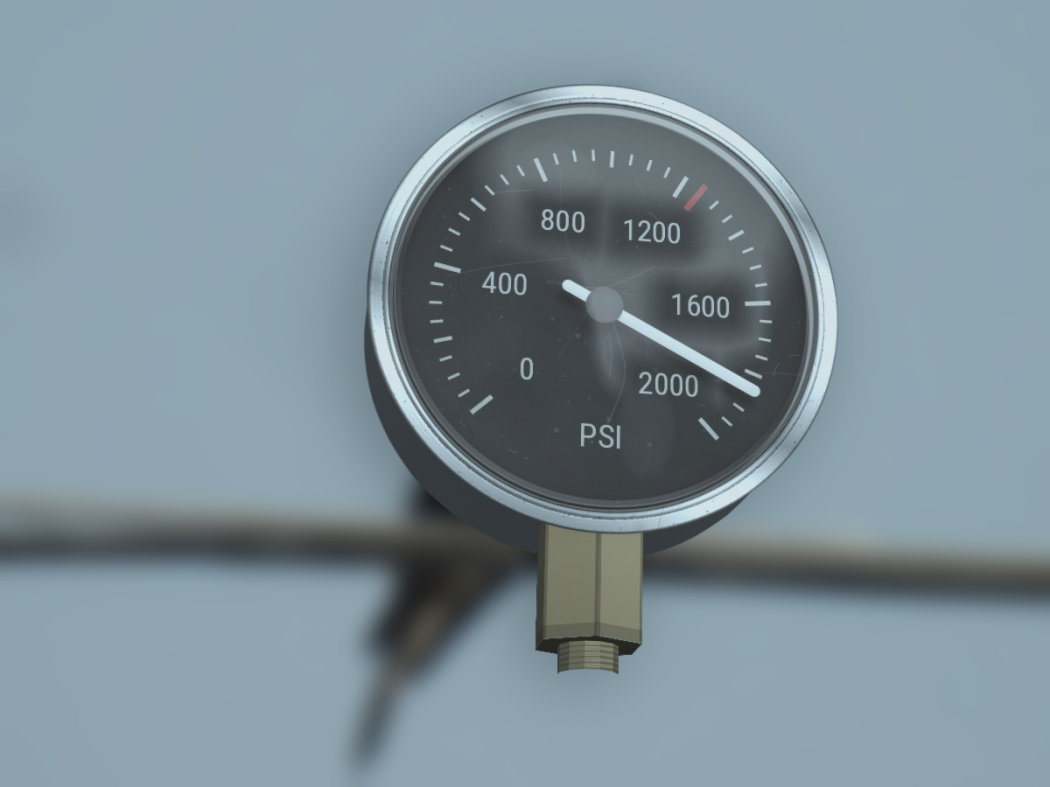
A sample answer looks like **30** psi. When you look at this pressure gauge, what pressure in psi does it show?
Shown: **1850** psi
